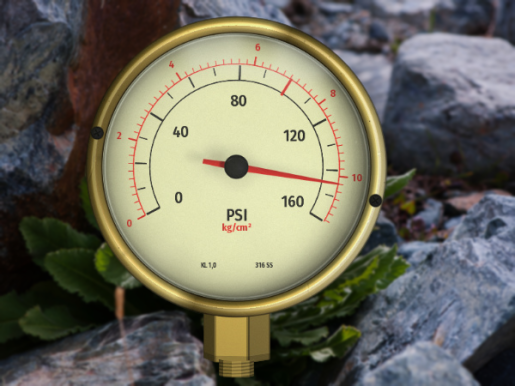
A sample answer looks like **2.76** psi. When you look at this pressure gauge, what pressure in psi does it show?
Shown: **145** psi
